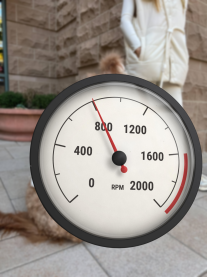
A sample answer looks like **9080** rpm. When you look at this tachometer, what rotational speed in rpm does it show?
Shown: **800** rpm
